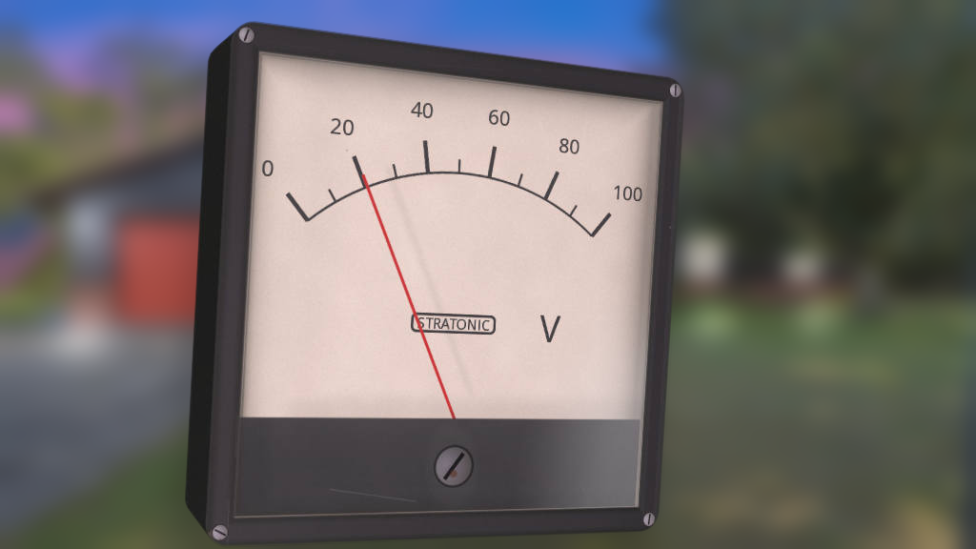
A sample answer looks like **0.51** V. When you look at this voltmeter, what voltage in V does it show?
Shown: **20** V
